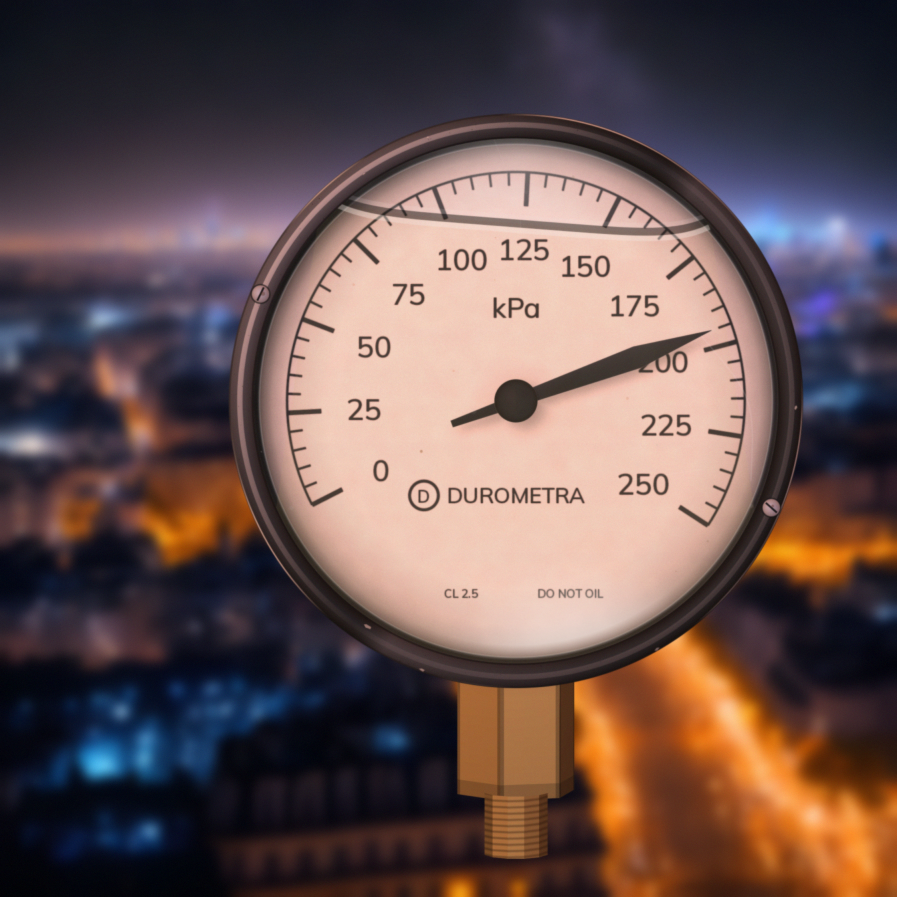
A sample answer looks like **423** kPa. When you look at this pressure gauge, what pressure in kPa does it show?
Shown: **195** kPa
